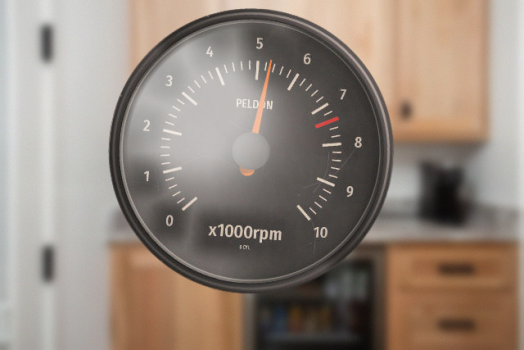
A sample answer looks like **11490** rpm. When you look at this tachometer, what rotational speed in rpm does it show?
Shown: **5300** rpm
